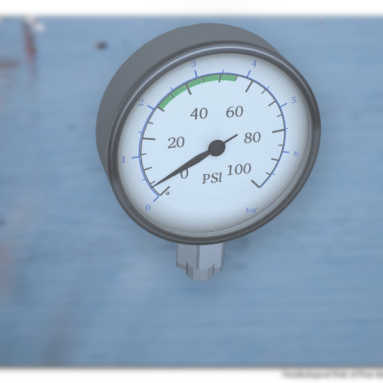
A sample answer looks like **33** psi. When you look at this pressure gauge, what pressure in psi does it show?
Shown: **5** psi
